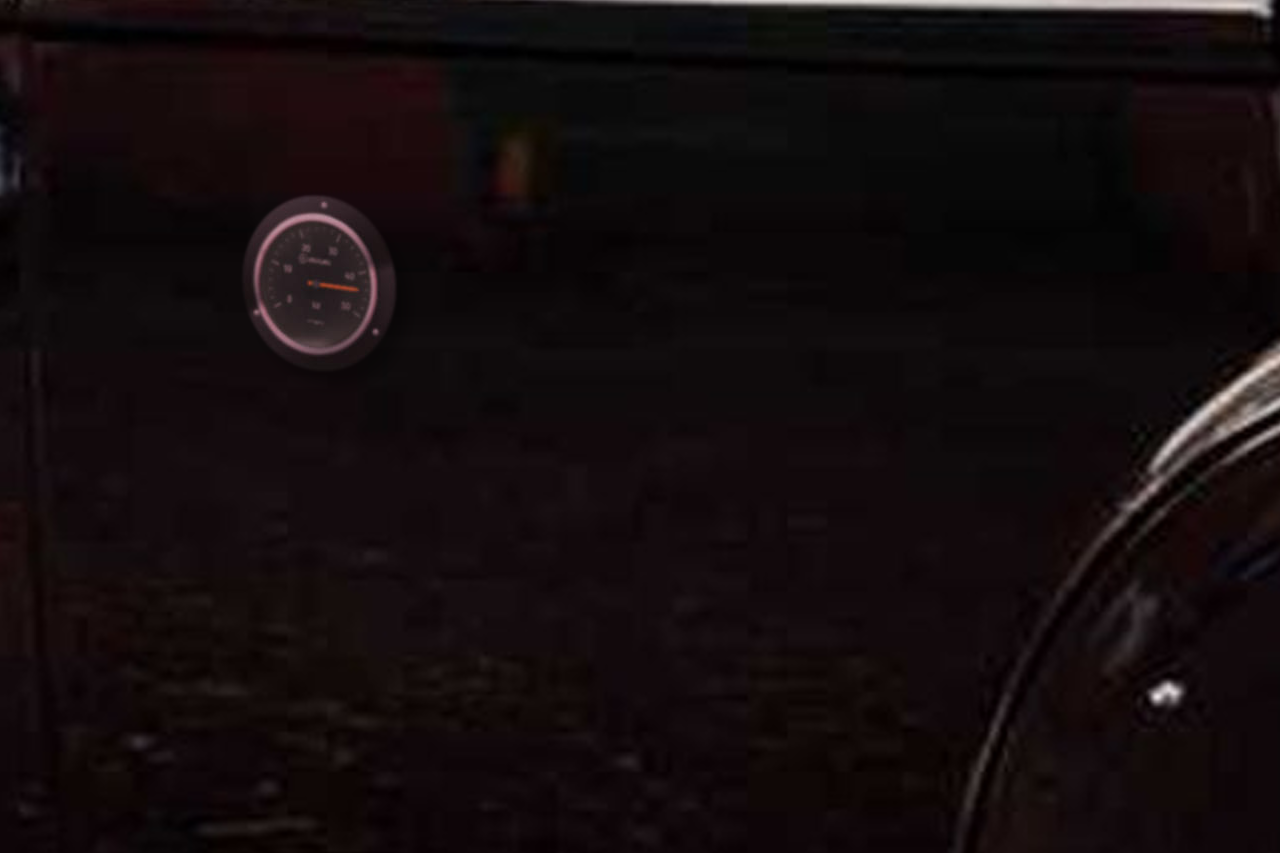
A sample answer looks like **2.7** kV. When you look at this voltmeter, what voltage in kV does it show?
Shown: **44** kV
